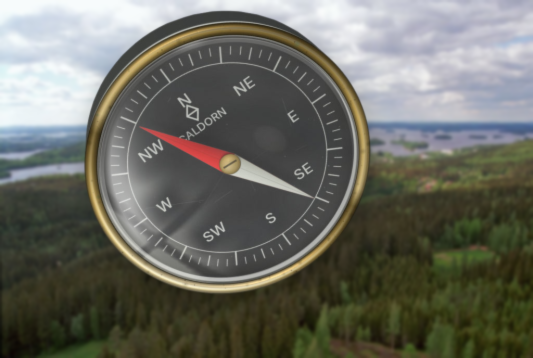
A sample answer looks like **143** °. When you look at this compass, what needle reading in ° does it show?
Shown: **330** °
